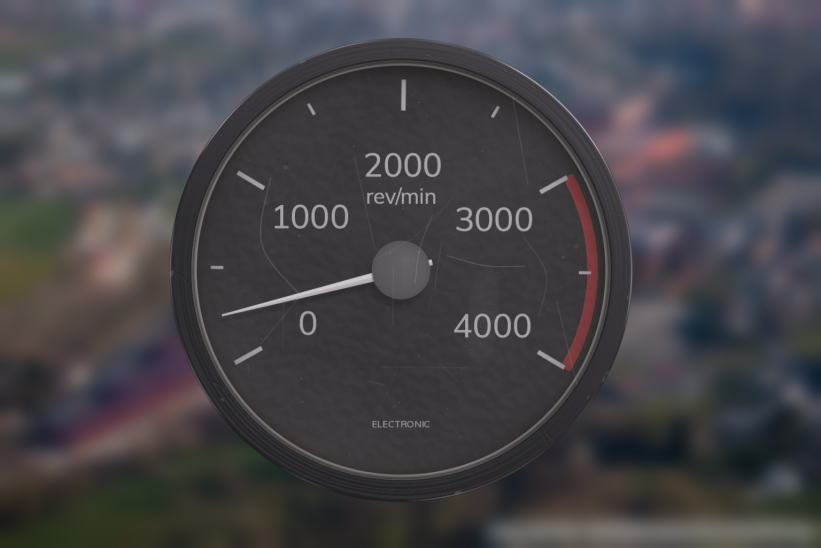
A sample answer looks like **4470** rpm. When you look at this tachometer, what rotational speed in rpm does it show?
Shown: **250** rpm
